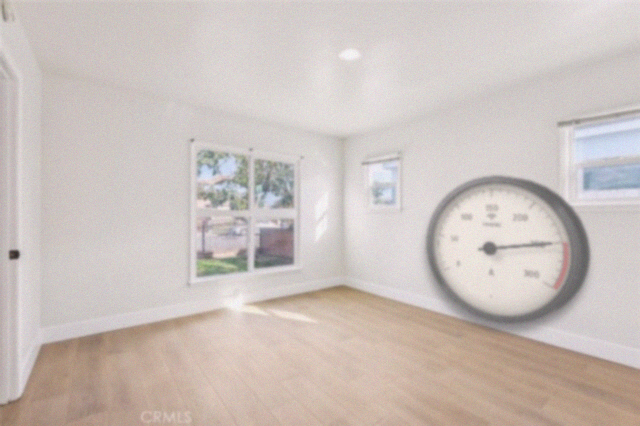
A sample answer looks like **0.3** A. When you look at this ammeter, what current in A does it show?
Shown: **250** A
